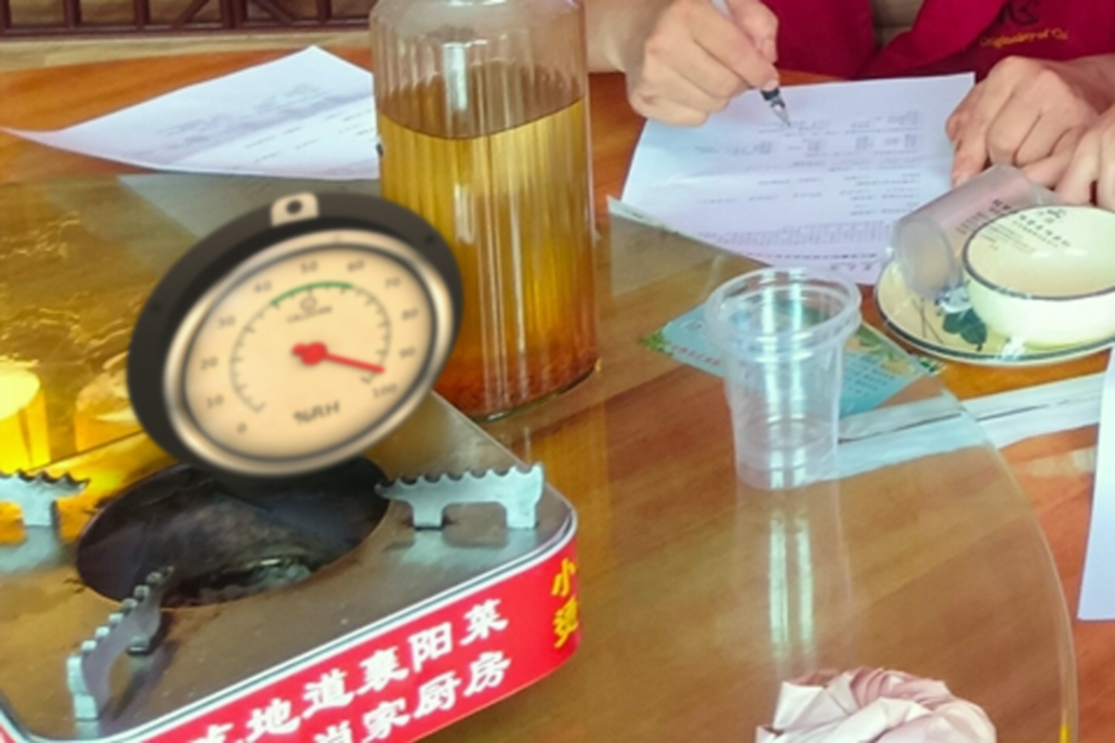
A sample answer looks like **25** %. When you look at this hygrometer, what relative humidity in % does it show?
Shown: **95** %
